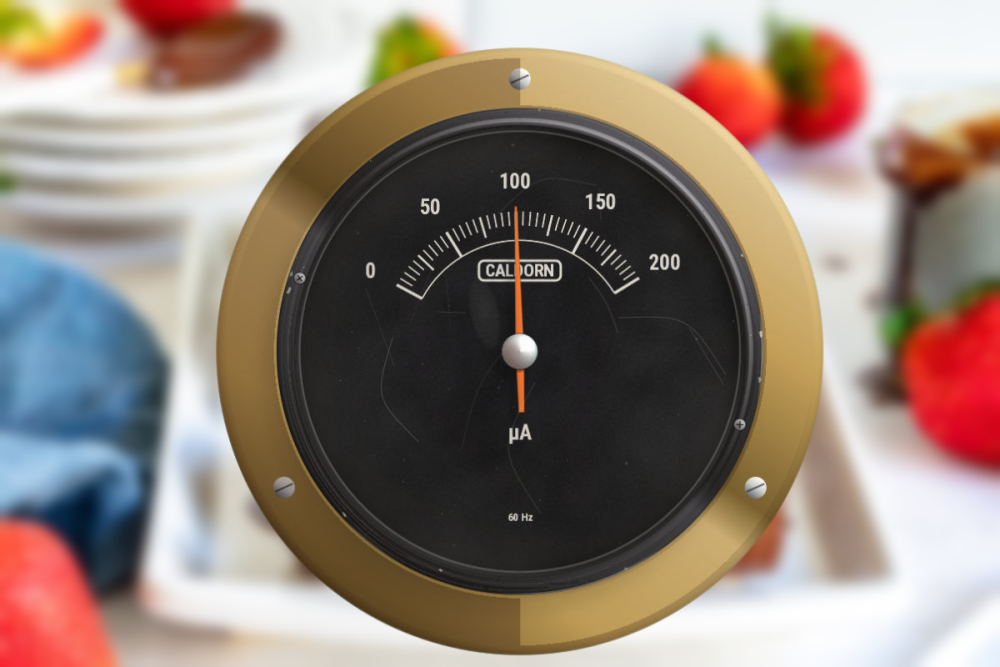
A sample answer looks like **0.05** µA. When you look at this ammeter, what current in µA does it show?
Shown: **100** µA
